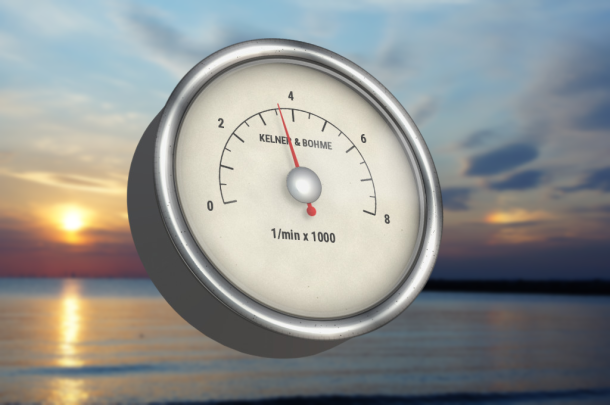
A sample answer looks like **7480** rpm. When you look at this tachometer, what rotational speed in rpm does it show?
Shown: **3500** rpm
